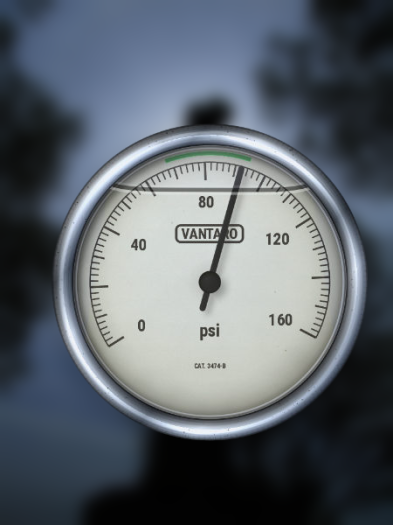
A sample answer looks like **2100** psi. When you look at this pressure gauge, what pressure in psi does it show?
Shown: **92** psi
